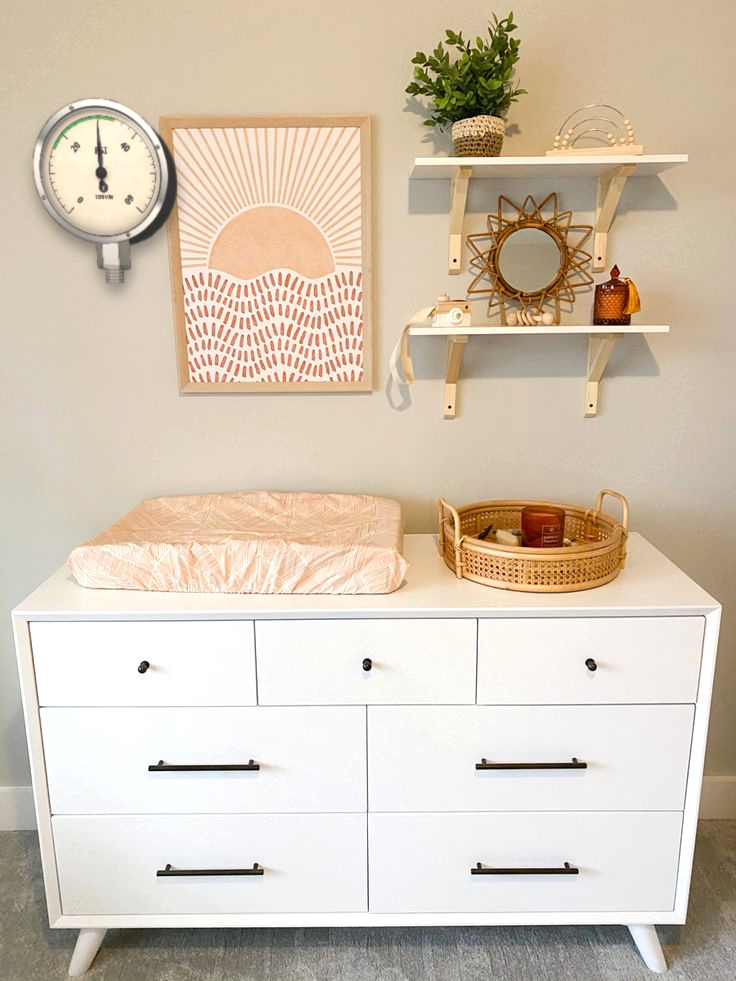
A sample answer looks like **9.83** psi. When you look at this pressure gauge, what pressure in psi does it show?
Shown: **30** psi
